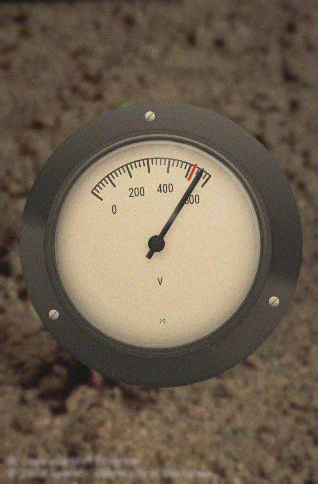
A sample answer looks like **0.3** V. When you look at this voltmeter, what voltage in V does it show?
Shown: **560** V
